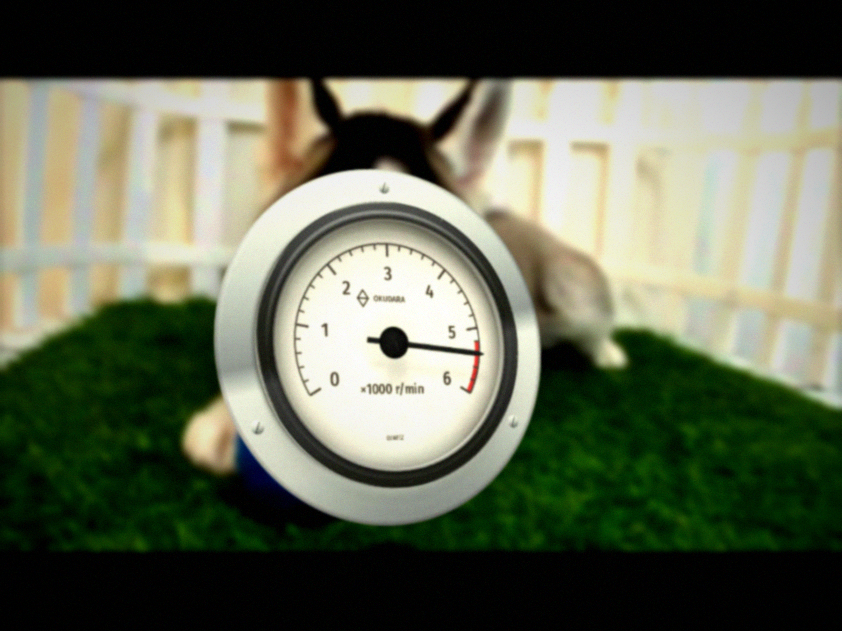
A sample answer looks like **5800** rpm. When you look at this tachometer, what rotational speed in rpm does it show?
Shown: **5400** rpm
